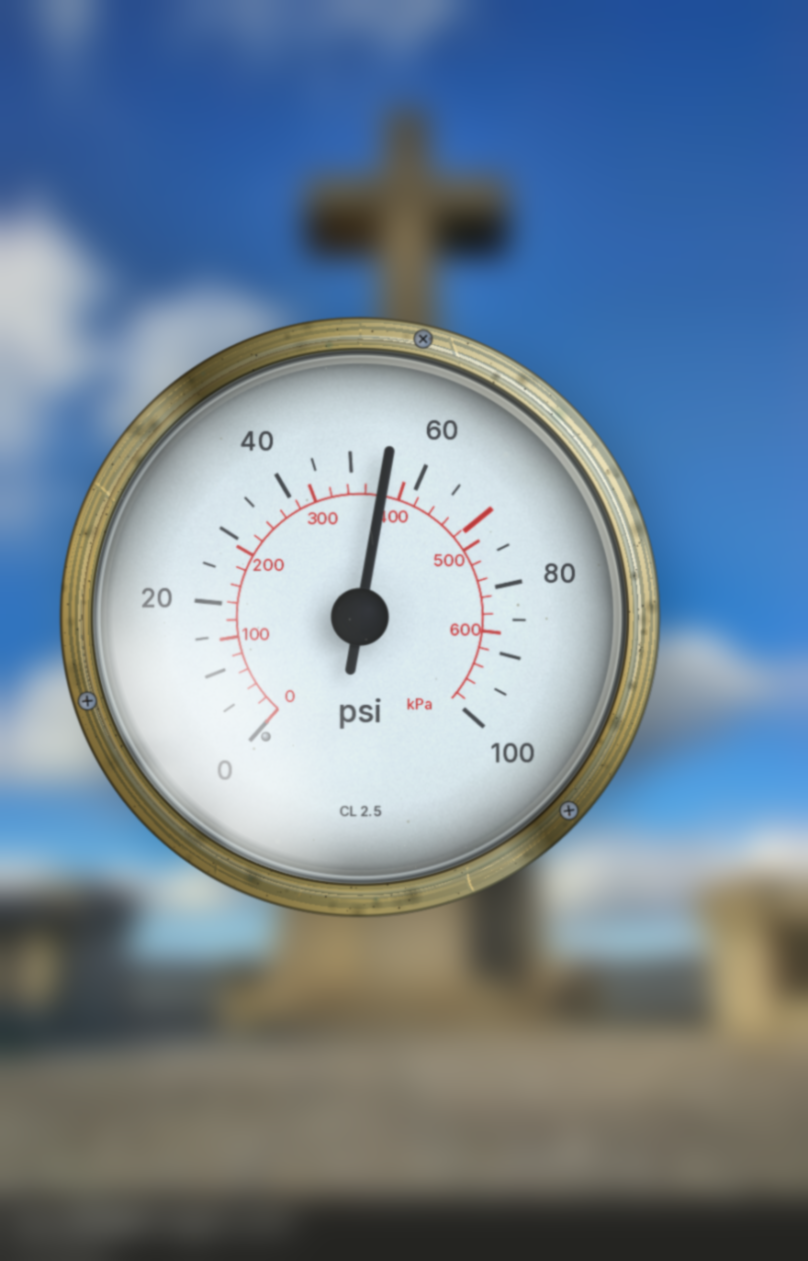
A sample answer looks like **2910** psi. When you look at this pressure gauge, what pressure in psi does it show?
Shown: **55** psi
